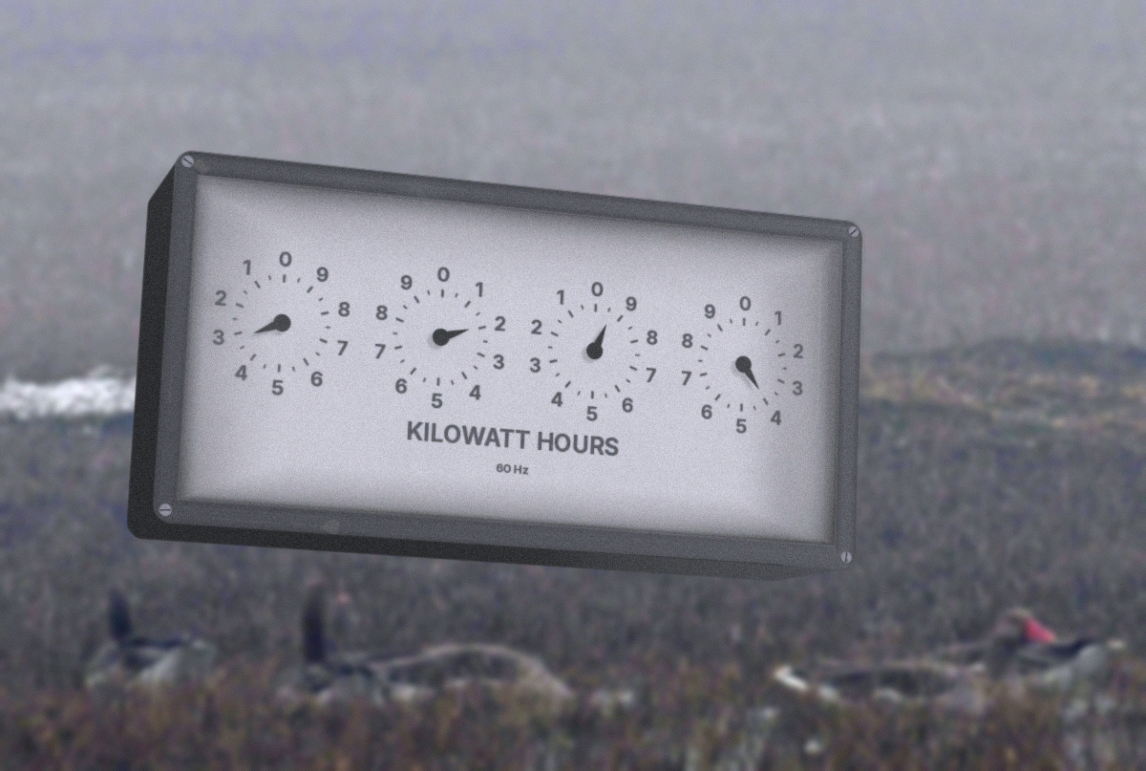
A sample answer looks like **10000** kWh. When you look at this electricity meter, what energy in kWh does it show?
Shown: **3194** kWh
